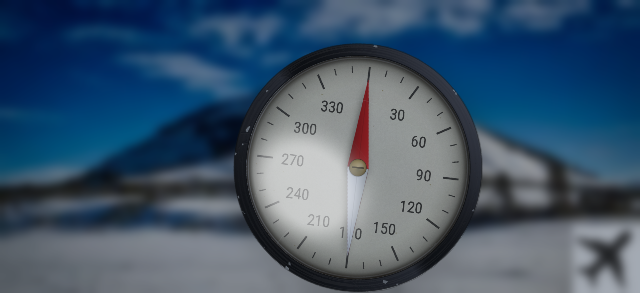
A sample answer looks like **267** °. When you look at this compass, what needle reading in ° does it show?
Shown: **0** °
